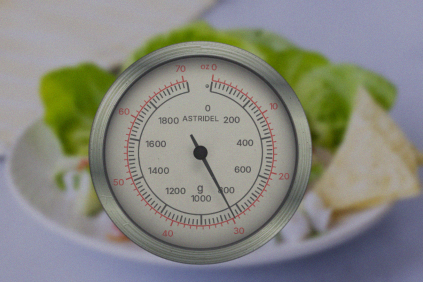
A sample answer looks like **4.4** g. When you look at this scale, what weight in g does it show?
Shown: **840** g
